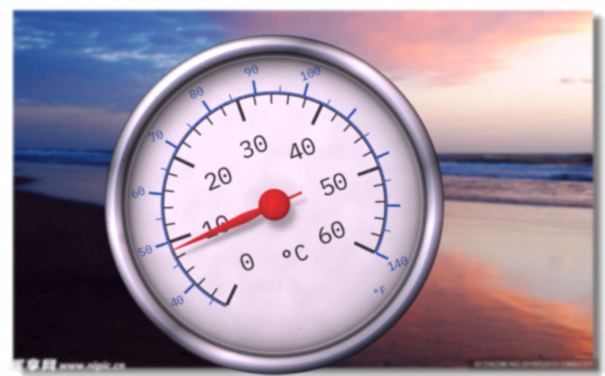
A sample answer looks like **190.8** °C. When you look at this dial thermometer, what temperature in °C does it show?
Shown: **9** °C
